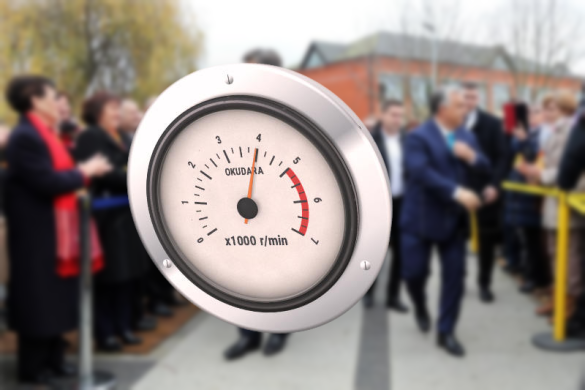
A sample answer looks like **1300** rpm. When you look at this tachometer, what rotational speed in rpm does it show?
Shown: **4000** rpm
